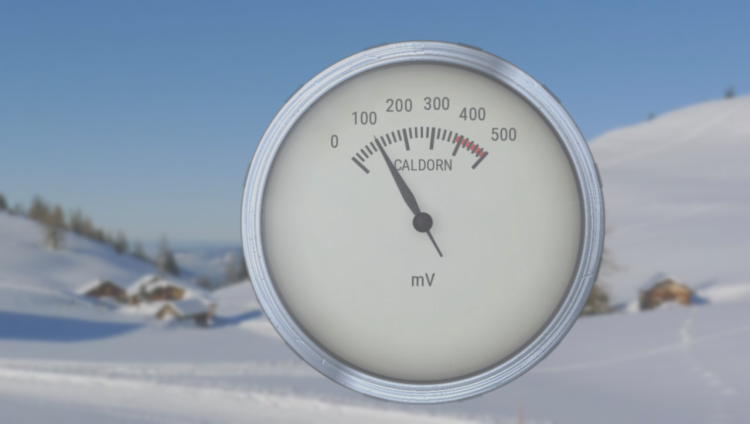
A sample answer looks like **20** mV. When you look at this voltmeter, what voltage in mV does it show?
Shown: **100** mV
